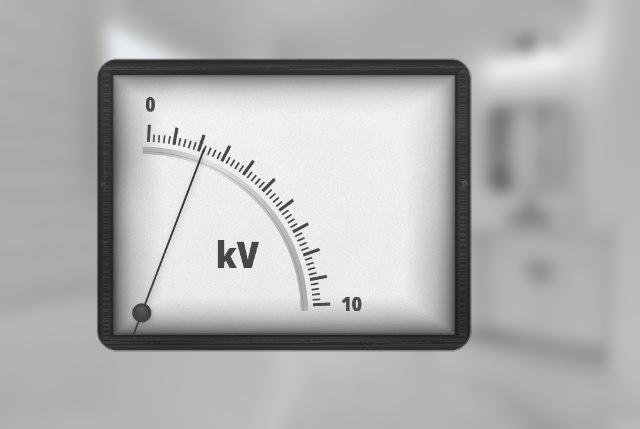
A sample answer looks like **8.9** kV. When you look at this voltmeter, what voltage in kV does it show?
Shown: **2.2** kV
